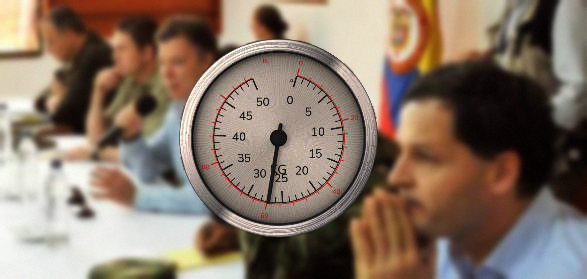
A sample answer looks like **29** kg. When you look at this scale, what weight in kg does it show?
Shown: **27** kg
